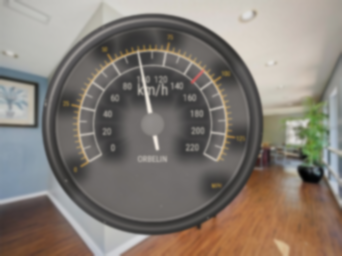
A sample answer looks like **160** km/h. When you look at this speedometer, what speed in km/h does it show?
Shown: **100** km/h
